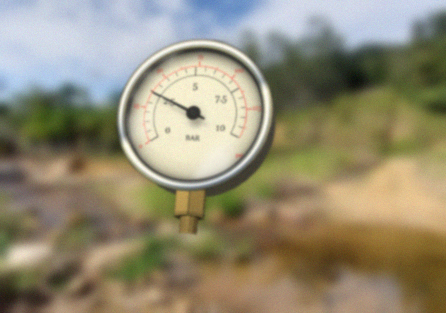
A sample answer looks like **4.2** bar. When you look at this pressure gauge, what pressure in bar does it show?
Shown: **2.5** bar
